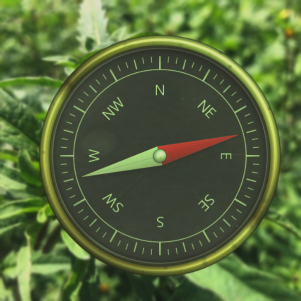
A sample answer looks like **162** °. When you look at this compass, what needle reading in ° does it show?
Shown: **75** °
